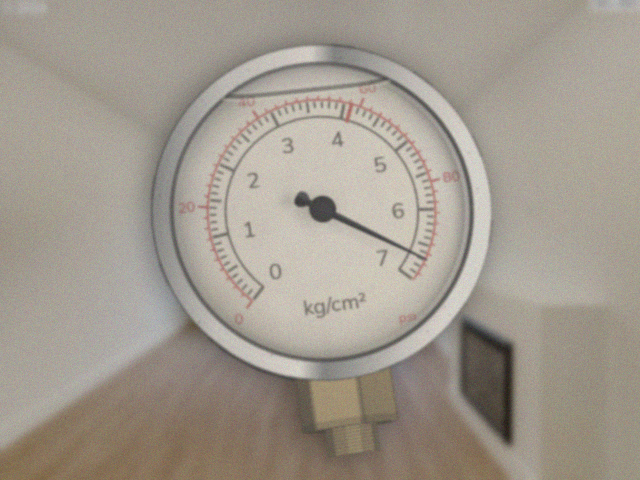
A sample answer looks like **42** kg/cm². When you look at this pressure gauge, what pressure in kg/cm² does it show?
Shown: **6.7** kg/cm²
